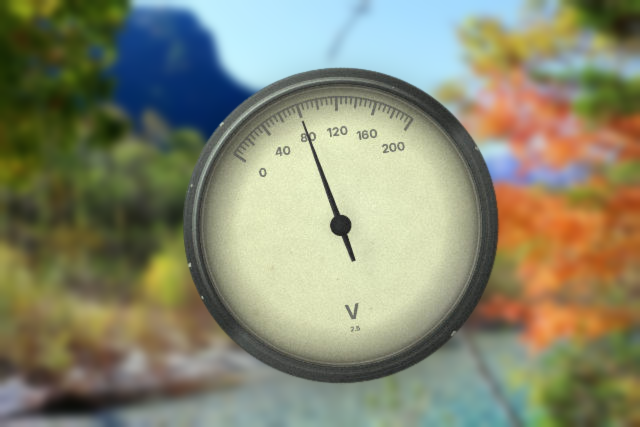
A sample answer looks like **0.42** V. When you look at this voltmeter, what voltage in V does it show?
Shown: **80** V
